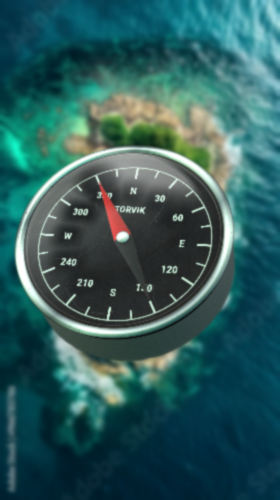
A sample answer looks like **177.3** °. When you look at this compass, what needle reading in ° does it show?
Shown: **330** °
